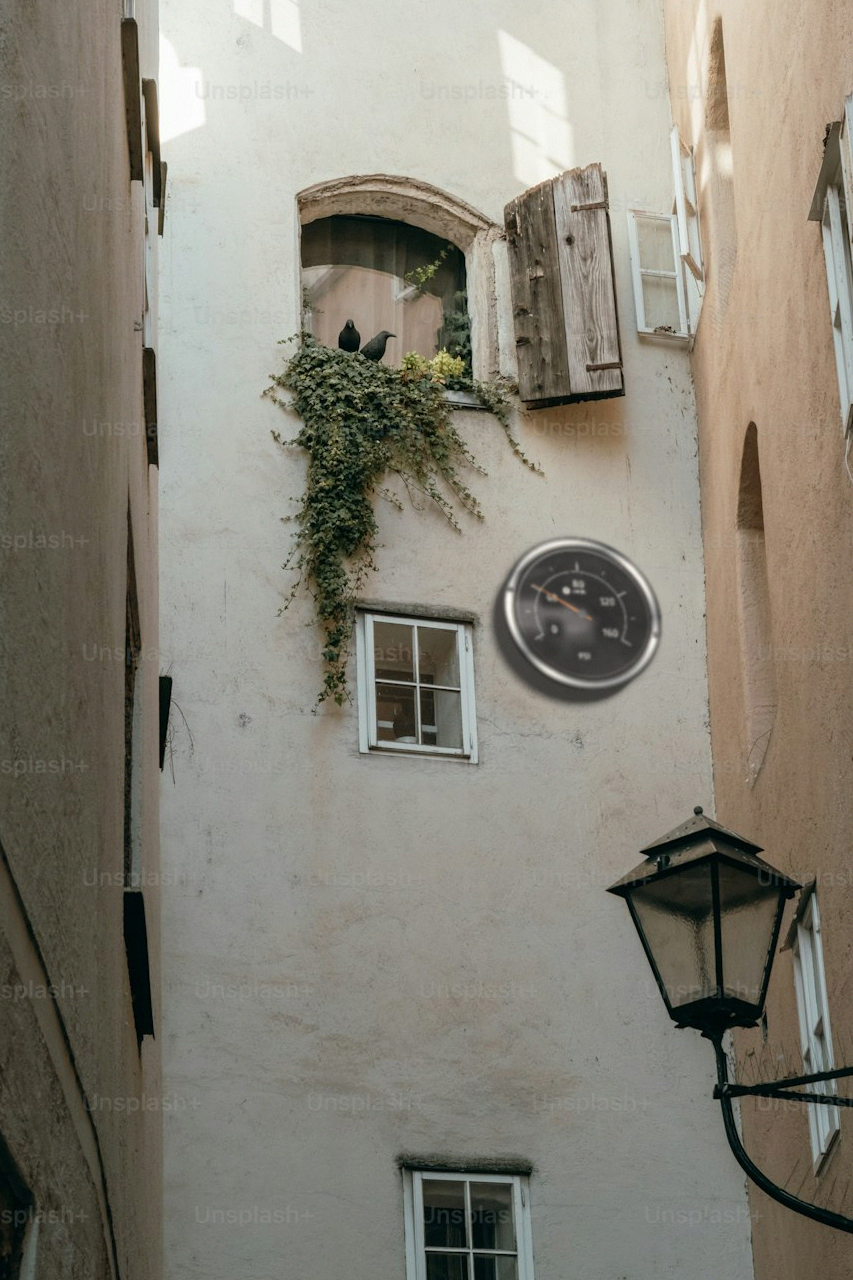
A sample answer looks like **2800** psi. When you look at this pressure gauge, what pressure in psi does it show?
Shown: **40** psi
